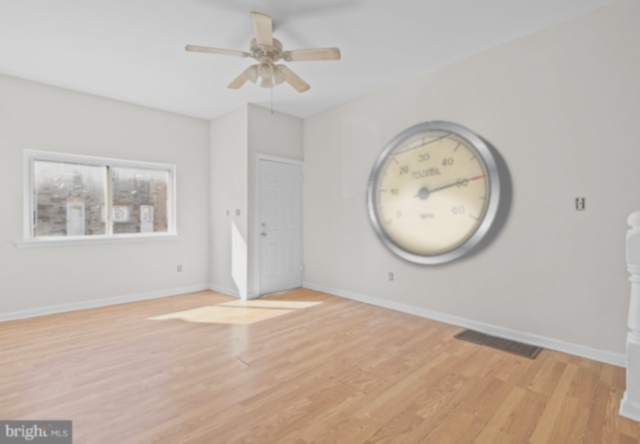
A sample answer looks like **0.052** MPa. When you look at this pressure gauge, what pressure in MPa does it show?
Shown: **50** MPa
